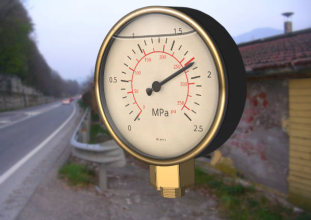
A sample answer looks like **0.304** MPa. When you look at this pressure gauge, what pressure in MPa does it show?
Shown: **1.85** MPa
